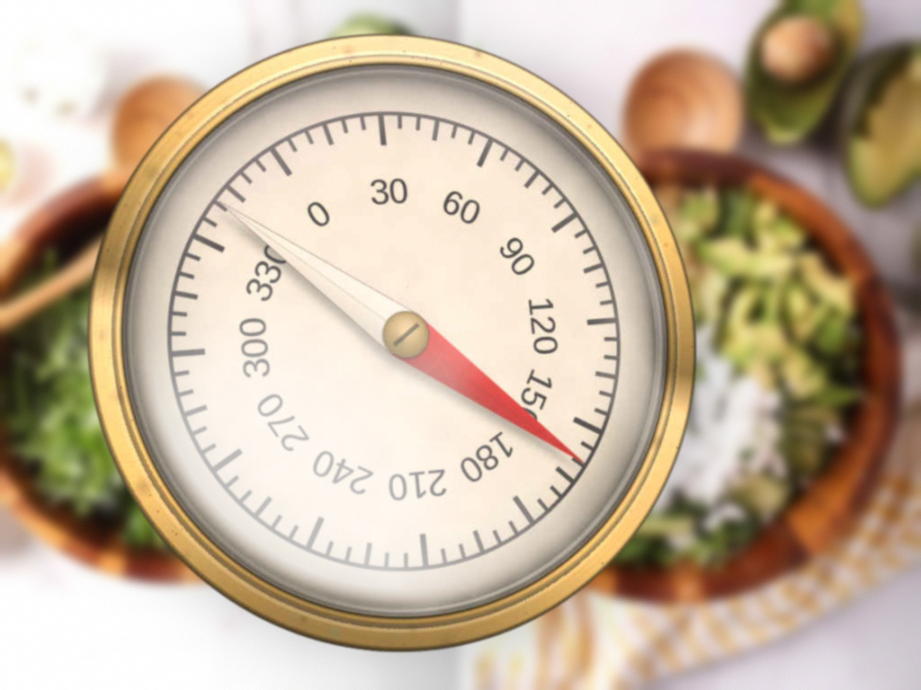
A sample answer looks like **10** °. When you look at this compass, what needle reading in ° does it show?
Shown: **160** °
